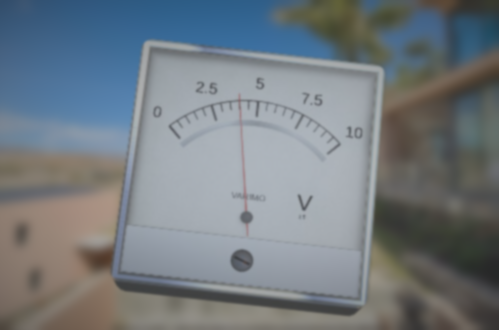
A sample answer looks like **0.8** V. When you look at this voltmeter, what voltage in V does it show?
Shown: **4** V
